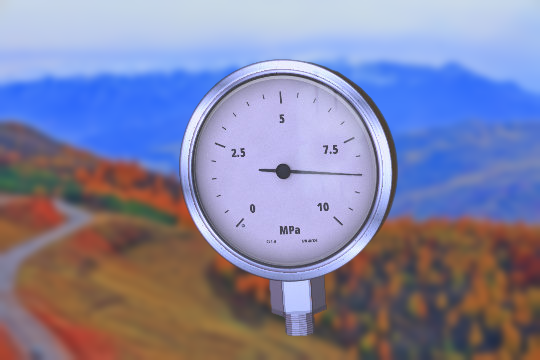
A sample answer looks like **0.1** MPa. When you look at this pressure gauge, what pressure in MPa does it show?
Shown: **8.5** MPa
